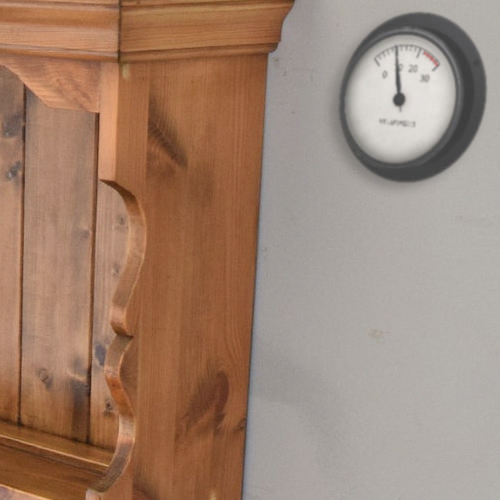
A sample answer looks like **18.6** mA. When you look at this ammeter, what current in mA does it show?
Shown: **10** mA
